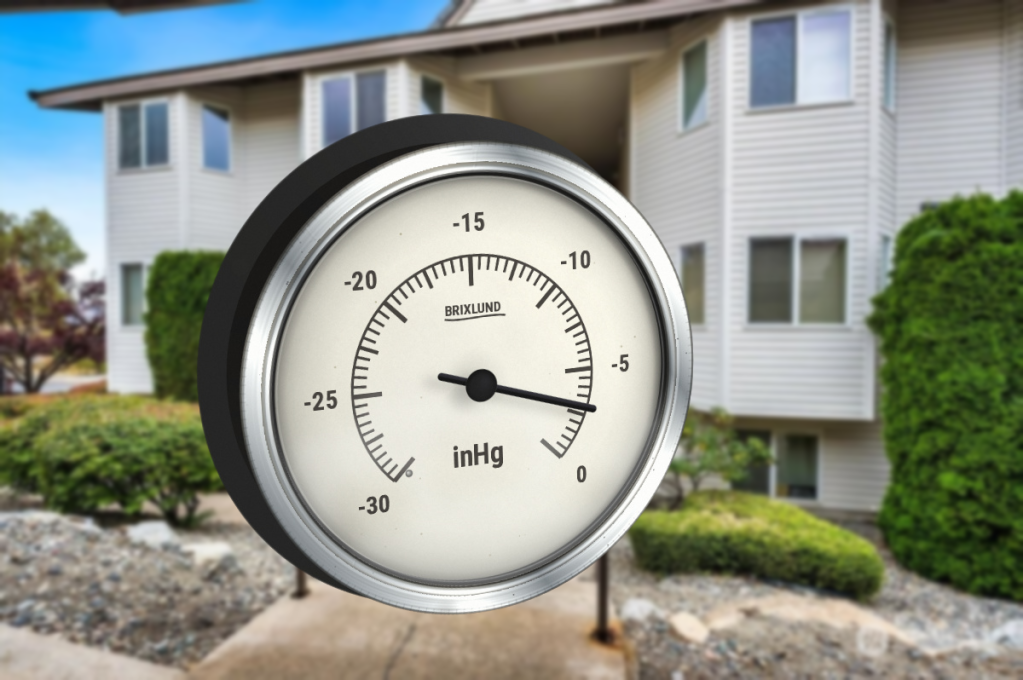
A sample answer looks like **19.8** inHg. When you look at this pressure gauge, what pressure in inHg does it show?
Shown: **-3** inHg
